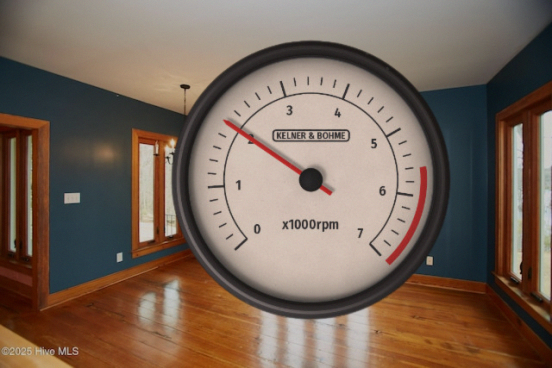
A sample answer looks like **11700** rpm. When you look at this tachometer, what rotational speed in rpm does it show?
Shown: **2000** rpm
